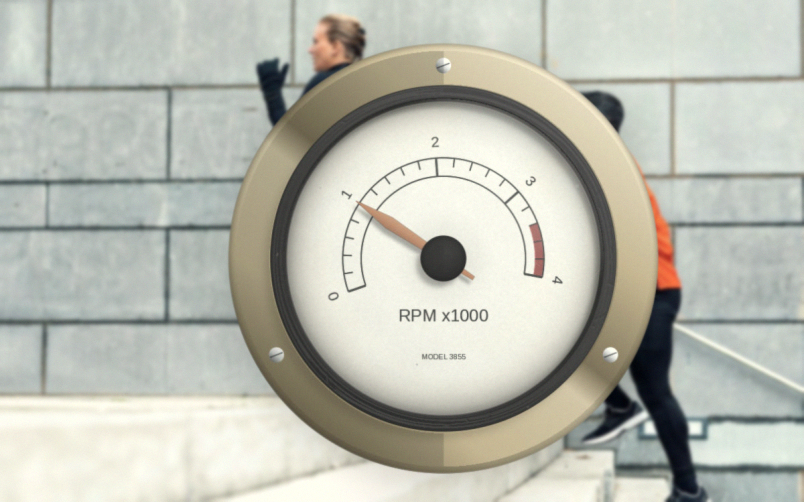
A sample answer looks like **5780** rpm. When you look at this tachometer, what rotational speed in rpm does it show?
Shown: **1000** rpm
